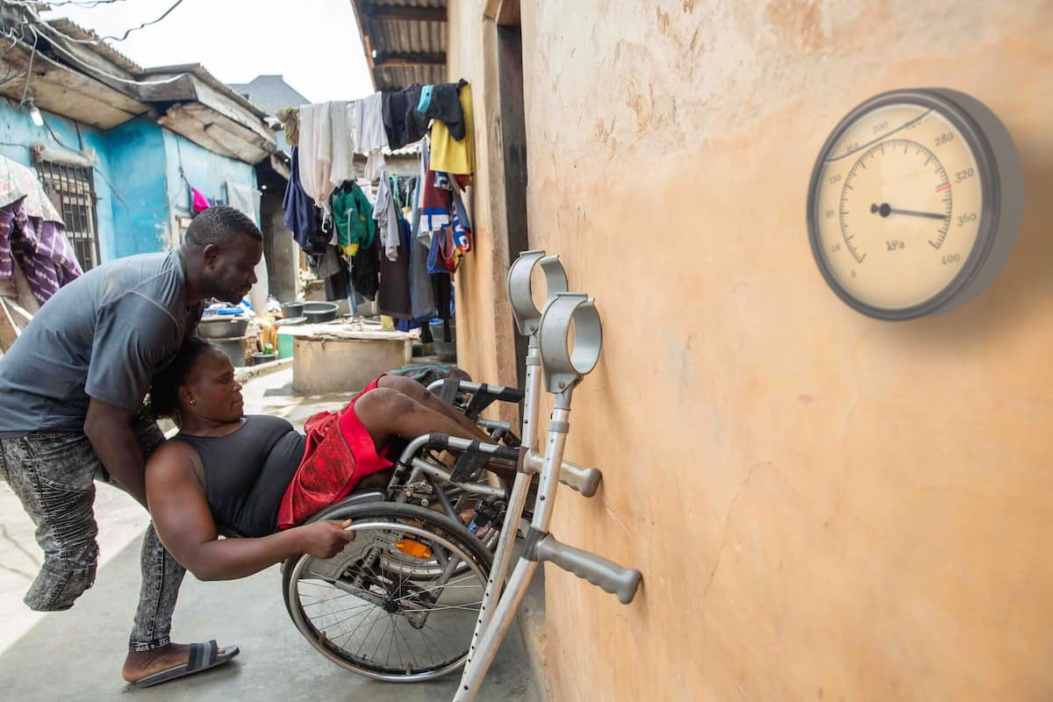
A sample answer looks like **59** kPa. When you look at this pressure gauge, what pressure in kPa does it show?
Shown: **360** kPa
